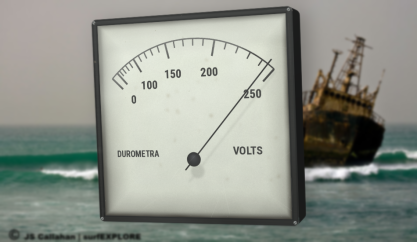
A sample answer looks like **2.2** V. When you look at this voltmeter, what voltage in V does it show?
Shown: **245** V
